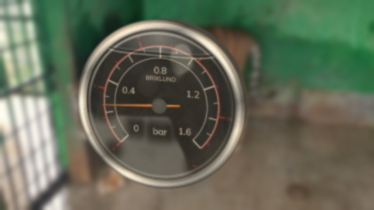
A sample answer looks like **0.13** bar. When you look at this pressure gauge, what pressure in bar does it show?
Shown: **0.25** bar
